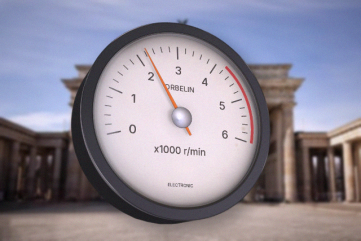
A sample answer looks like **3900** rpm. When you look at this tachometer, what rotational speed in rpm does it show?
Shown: **2200** rpm
